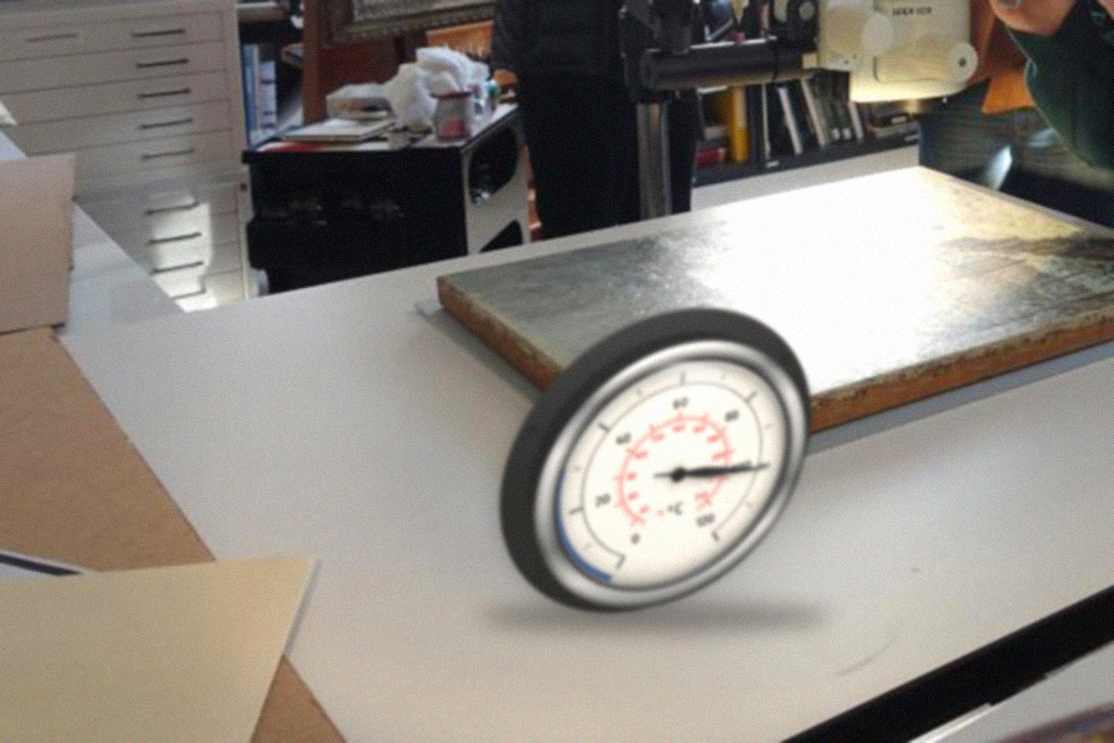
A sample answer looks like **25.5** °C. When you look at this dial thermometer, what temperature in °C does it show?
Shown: **100** °C
